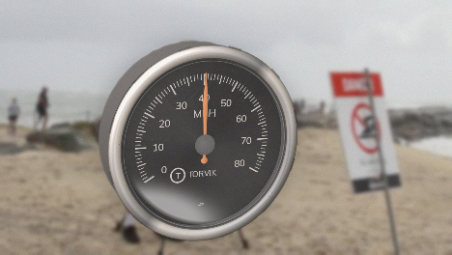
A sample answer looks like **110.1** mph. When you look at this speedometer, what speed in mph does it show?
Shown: **40** mph
